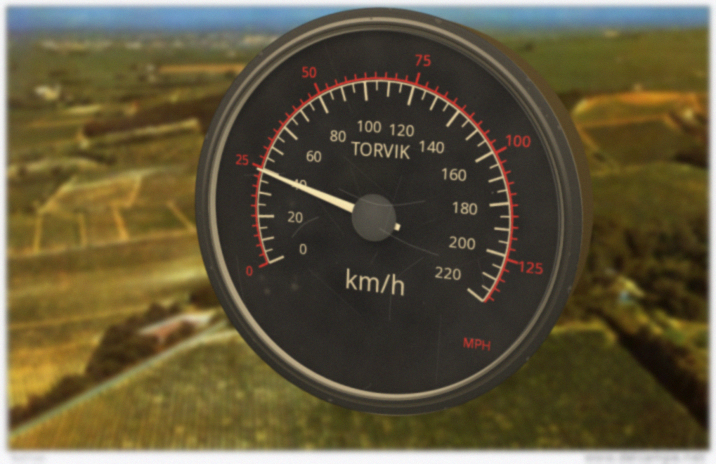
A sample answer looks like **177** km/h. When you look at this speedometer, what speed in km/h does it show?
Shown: **40** km/h
